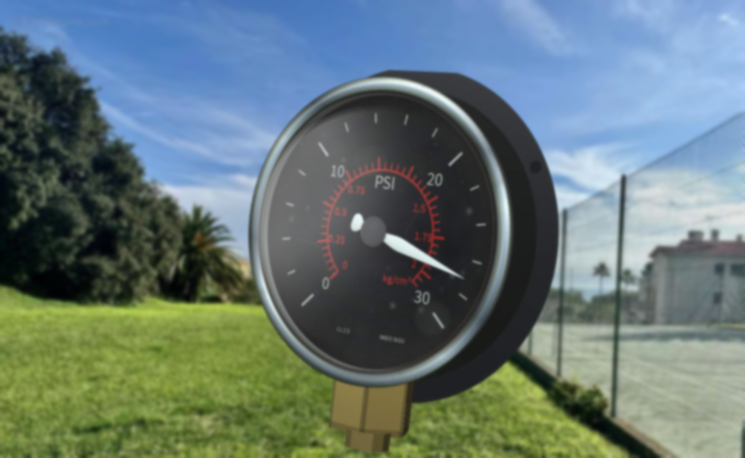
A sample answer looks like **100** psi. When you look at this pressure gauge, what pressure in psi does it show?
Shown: **27** psi
